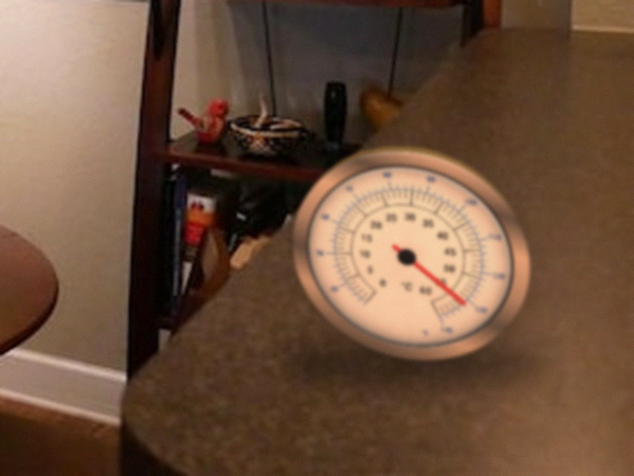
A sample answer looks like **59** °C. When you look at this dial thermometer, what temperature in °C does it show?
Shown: **55** °C
